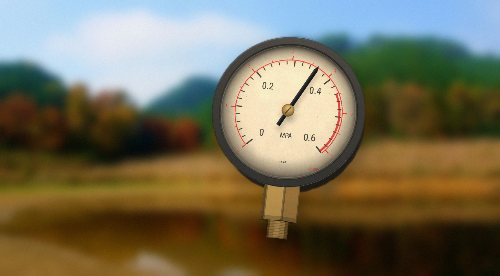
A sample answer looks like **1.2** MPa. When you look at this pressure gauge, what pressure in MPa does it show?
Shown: **0.36** MPa
